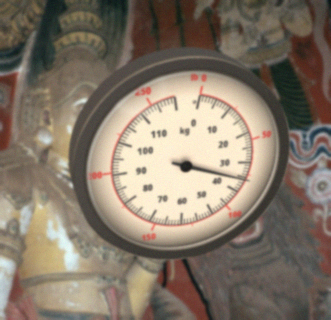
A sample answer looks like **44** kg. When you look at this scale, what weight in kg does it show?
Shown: **35** kg
